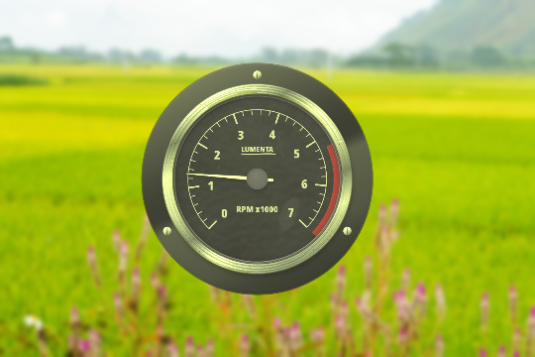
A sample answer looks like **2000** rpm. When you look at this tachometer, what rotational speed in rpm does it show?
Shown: **1300** rpm
